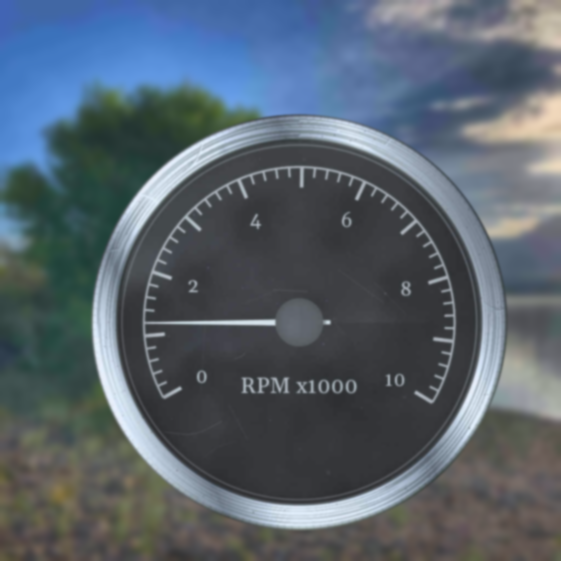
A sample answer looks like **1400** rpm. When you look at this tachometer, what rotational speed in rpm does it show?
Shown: **1200** rpm
